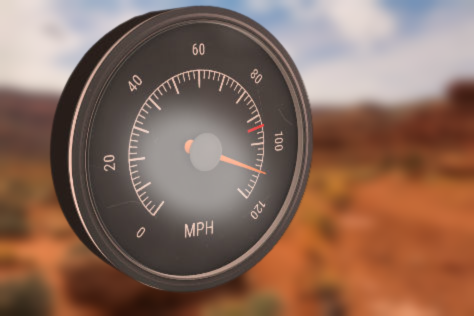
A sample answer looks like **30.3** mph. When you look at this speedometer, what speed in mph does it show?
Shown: **110** mph
